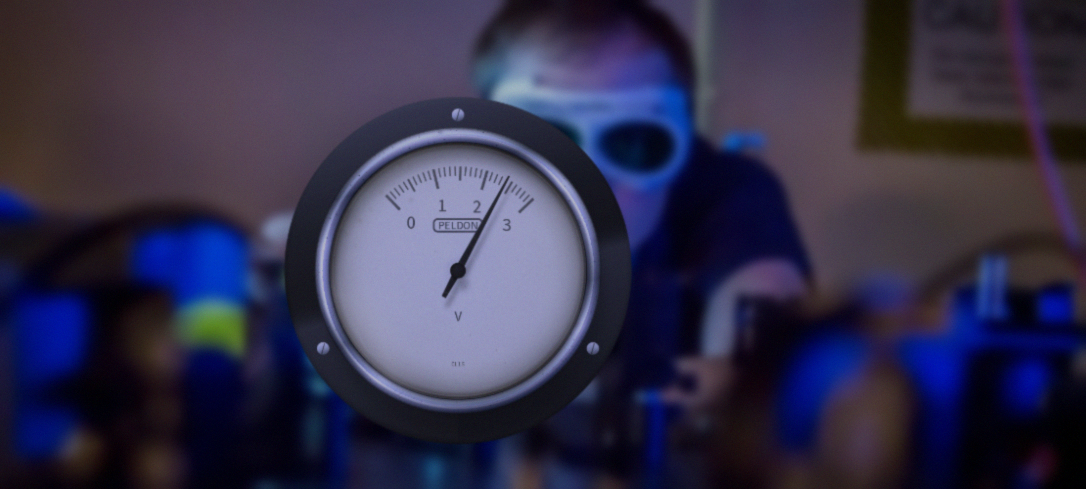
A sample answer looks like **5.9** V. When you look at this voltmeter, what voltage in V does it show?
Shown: **2.4** V
